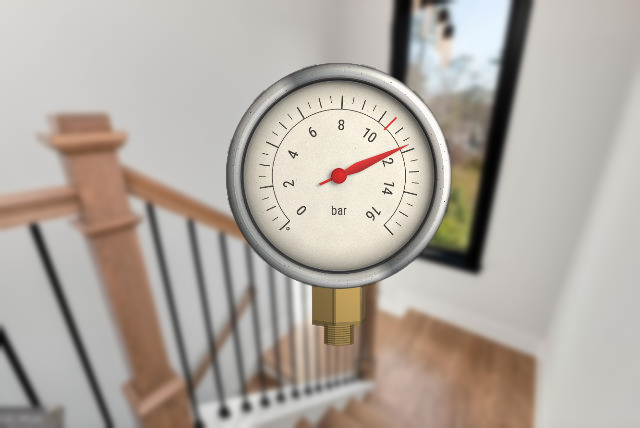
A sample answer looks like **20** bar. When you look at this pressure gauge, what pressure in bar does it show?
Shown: **11.75** bar
